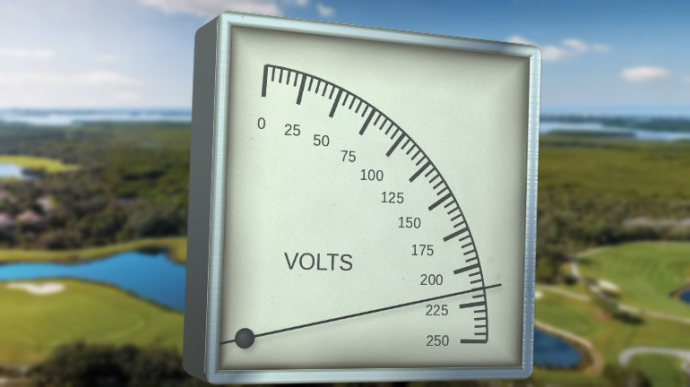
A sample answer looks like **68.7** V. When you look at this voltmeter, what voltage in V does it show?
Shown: **215** V
